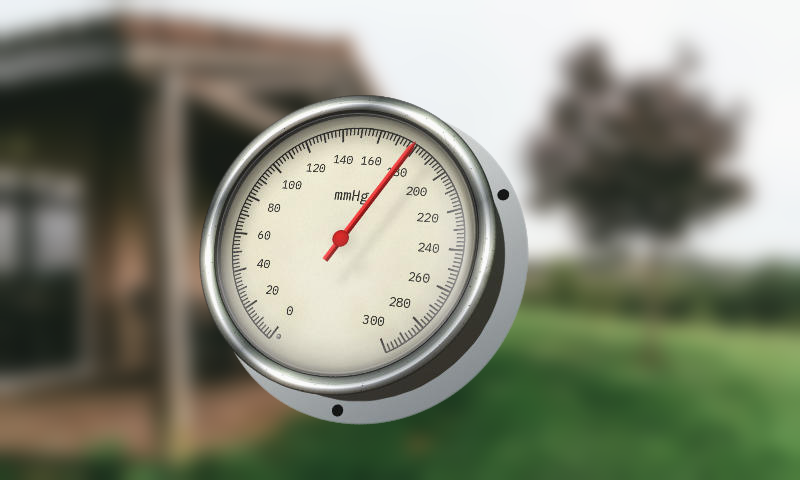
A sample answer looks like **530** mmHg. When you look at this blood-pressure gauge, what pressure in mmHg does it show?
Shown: **180** mmHg
